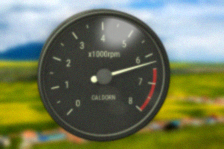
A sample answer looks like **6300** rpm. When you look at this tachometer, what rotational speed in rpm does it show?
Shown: **6250** rpm
